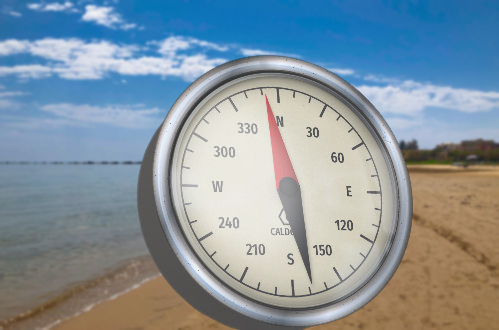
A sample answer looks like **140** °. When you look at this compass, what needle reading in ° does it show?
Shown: **350** °
